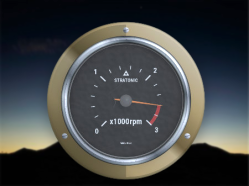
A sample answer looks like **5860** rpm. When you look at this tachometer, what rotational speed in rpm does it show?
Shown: **2600** rpm
